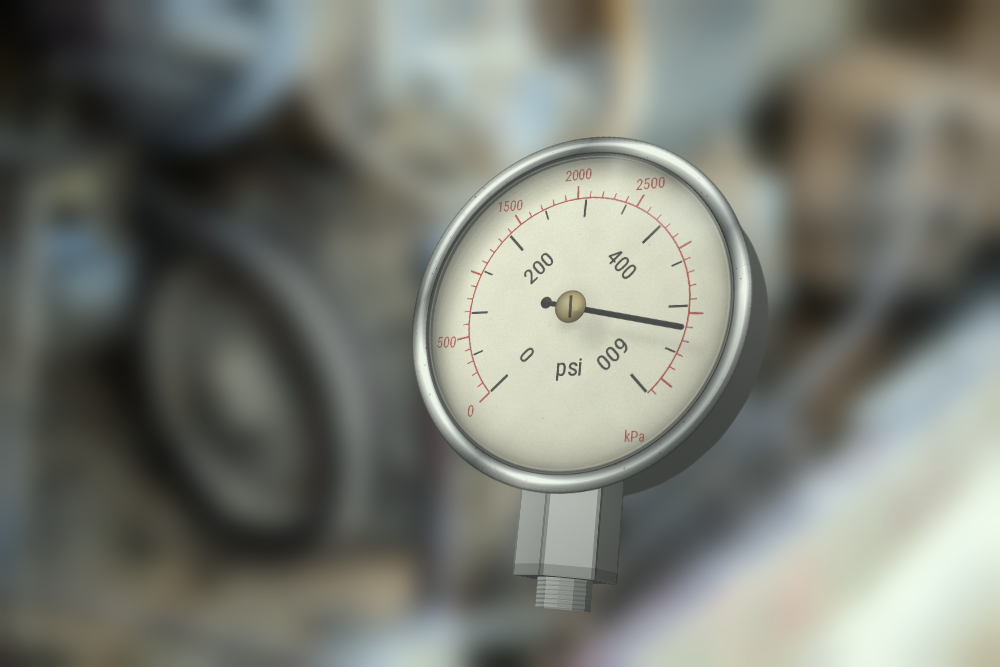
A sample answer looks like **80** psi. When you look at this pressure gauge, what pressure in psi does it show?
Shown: **525** psi
